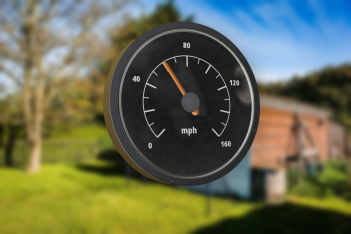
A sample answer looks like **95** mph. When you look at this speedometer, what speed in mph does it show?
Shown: **60** mph
